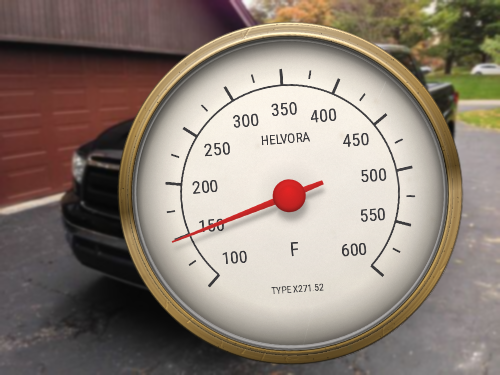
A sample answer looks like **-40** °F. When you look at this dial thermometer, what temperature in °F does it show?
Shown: **150** °F
